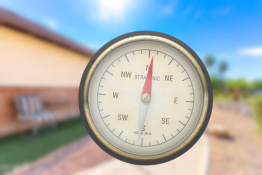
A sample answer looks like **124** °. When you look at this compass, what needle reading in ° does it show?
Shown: **5** °
